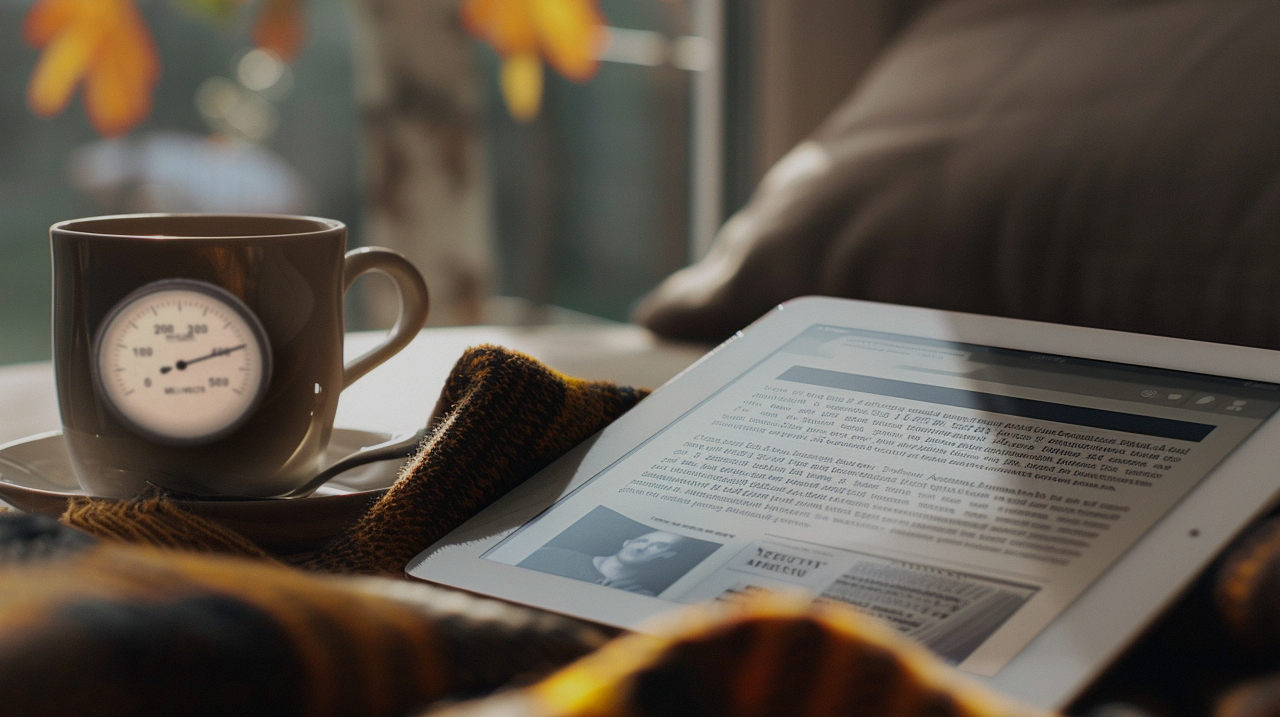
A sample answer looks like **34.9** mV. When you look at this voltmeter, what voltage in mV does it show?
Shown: **400** mV
